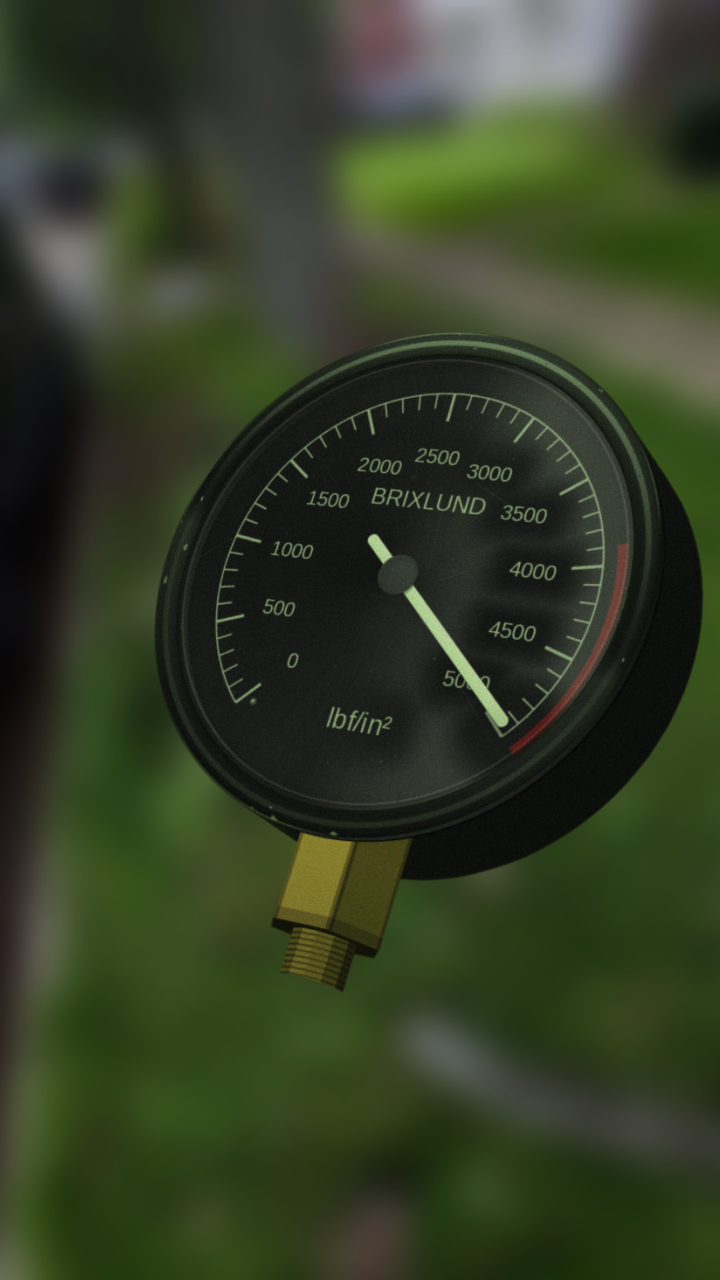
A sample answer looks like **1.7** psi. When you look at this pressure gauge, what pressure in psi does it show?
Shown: **4950** psi
